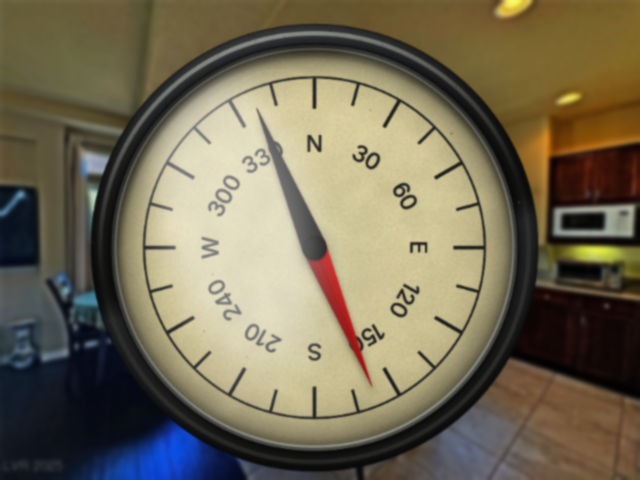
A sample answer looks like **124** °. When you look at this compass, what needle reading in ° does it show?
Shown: **157.5** °
